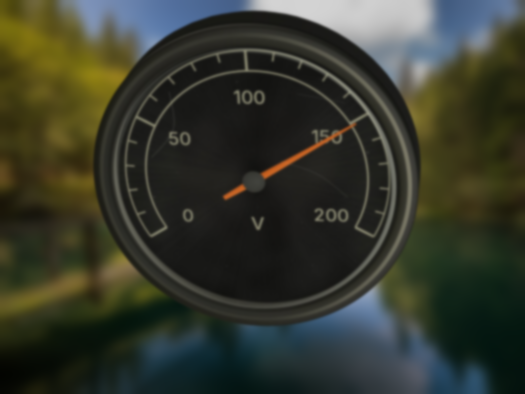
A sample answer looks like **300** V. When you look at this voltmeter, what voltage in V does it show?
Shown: **150** V
